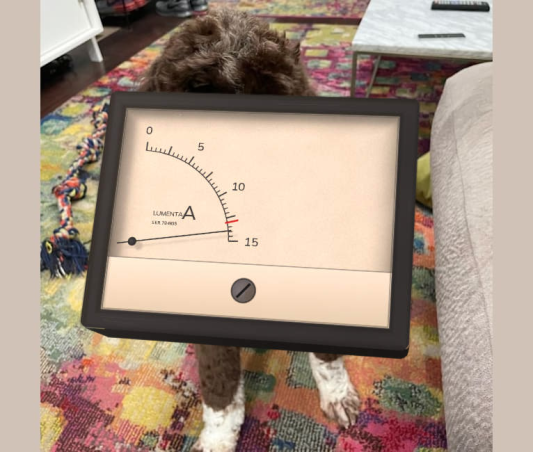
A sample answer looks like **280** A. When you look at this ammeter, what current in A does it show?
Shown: **14** A
